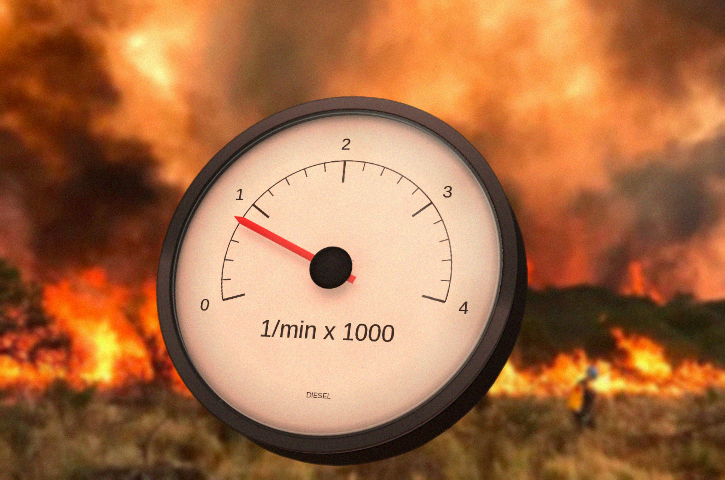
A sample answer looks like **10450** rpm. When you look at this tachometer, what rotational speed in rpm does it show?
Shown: **800** rpm
